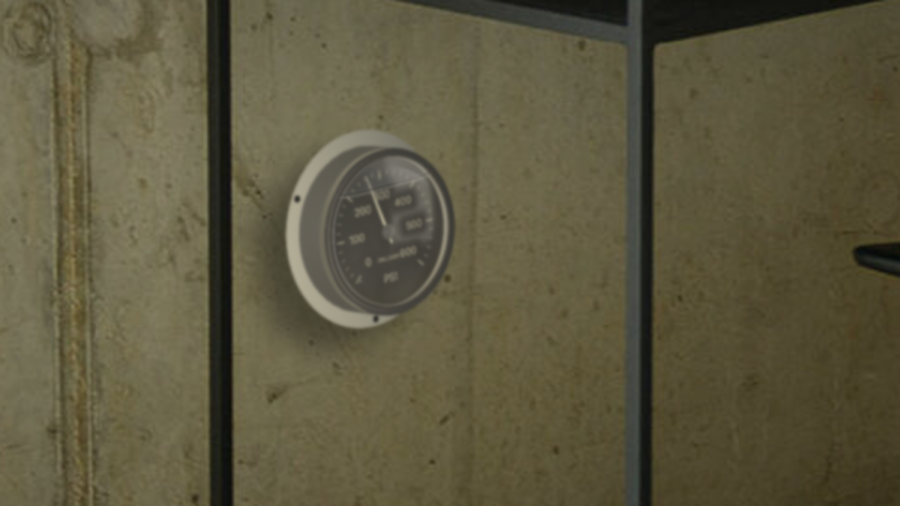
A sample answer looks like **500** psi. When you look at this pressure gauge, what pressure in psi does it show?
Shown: **260** psi
